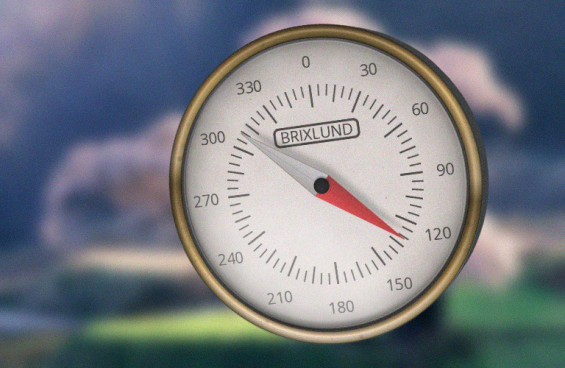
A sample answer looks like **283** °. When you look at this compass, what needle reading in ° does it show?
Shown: **130** °
